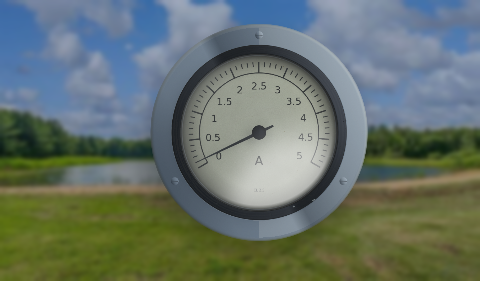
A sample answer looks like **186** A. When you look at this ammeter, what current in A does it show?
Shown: **0.1** A
